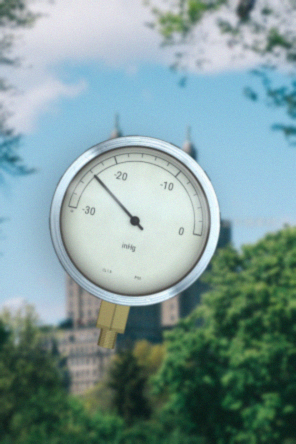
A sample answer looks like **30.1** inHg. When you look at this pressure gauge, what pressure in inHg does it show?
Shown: **-24** inHg
